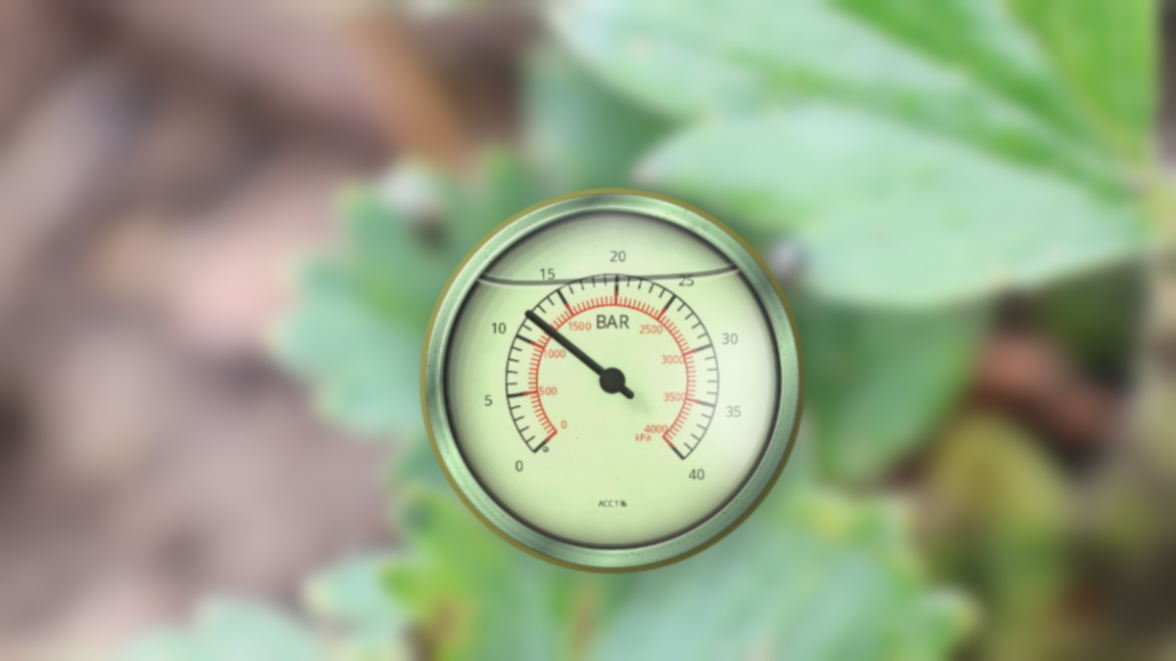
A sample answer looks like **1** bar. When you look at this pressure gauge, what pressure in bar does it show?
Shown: **12** bar
